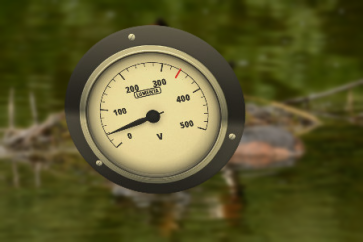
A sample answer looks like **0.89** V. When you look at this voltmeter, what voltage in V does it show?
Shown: **40** V
